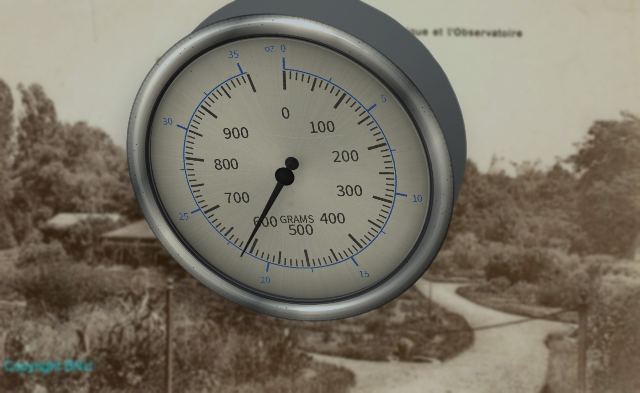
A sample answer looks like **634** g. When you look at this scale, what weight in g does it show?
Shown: **610** g
